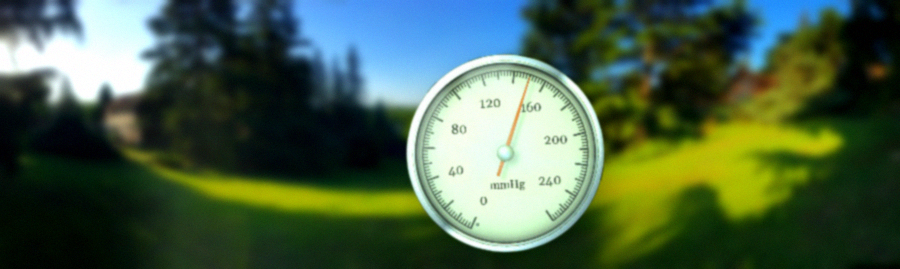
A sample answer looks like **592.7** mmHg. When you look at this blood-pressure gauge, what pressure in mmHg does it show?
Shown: **150** mmHg
